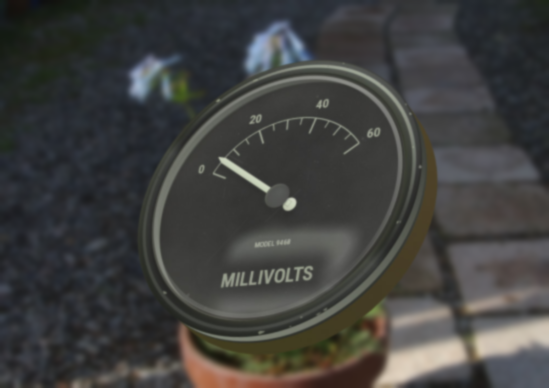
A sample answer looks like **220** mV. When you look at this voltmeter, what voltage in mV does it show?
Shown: **5** mV
